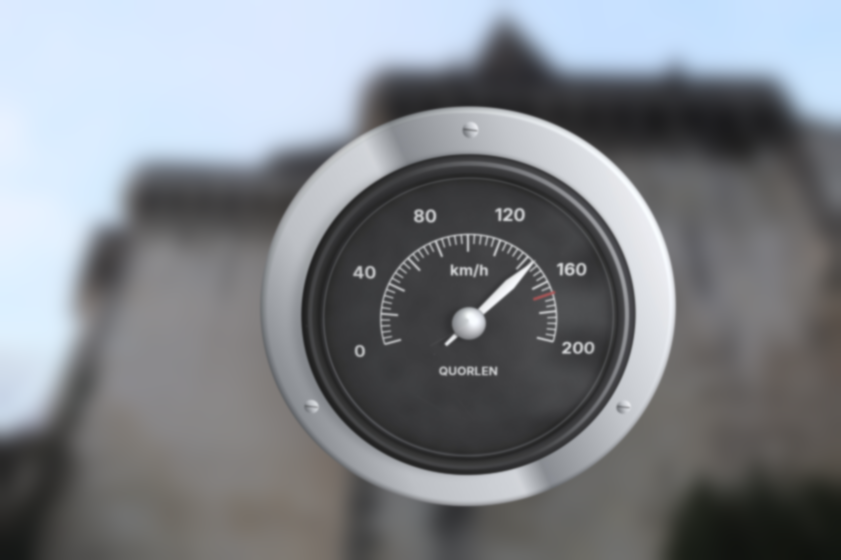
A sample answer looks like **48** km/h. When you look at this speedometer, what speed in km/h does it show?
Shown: **144** km/h
